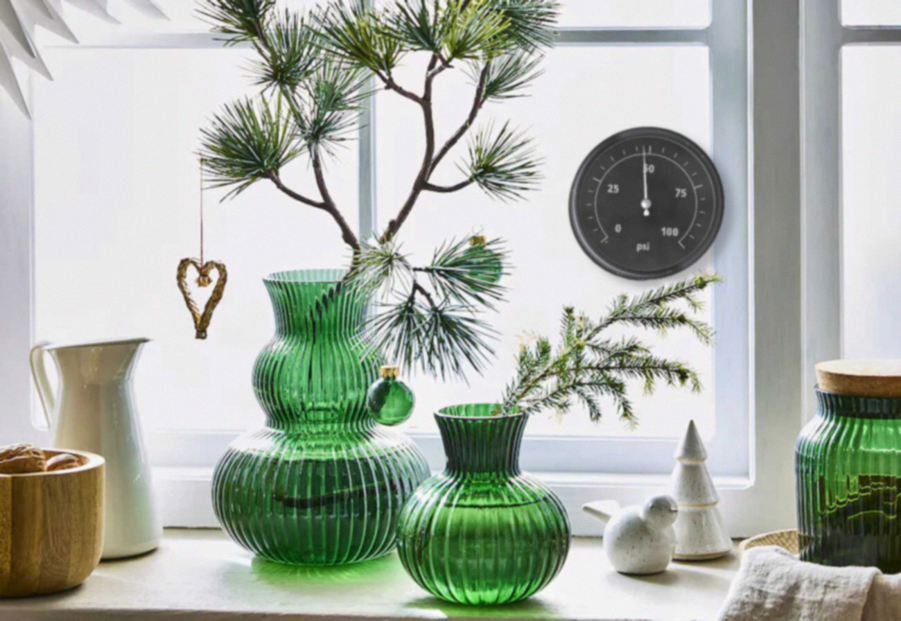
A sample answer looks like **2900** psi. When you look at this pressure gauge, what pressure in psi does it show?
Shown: **47.5** psi
